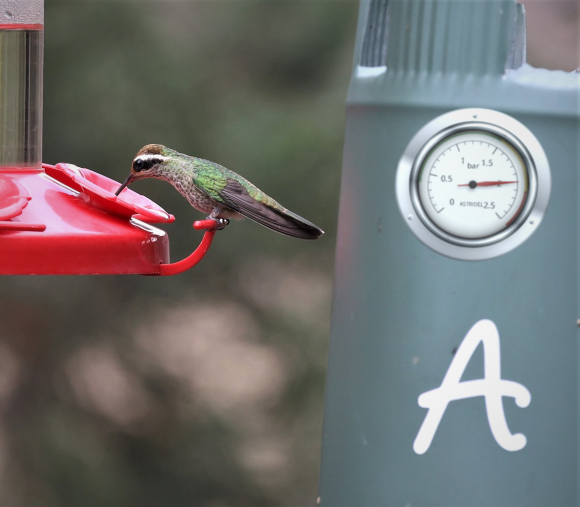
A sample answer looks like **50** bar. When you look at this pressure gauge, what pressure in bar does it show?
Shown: **2** bar
